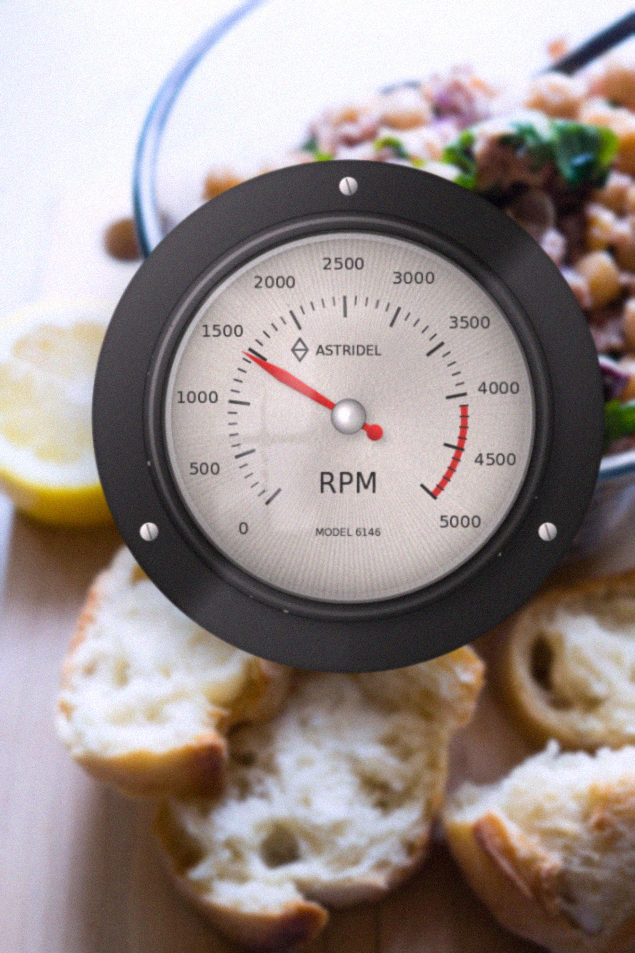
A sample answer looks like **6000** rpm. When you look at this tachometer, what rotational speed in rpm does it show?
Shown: **1450** rpm
